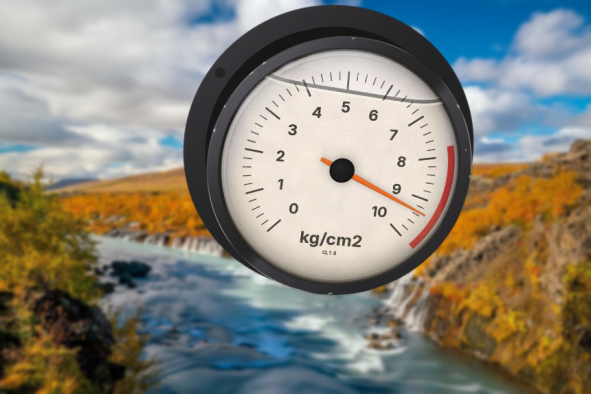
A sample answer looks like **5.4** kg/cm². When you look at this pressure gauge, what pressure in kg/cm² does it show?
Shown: **9.3** kg/cm²
